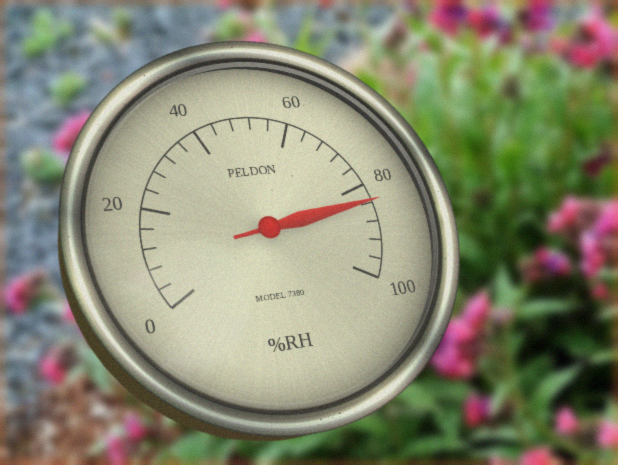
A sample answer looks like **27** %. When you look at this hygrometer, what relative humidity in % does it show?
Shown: **84** %
